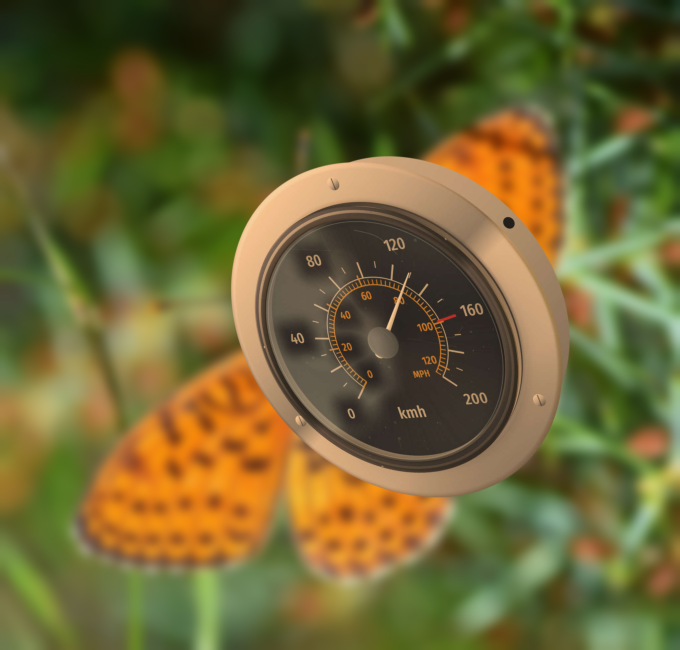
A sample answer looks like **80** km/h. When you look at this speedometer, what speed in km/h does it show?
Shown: **130** km/h
